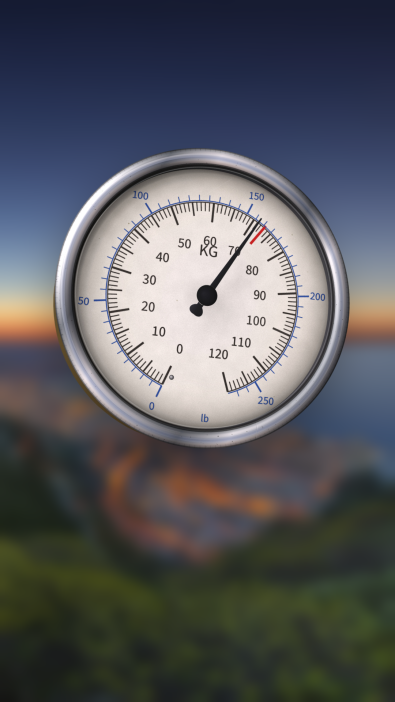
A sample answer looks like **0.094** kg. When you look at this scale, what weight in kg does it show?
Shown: **71** kg
